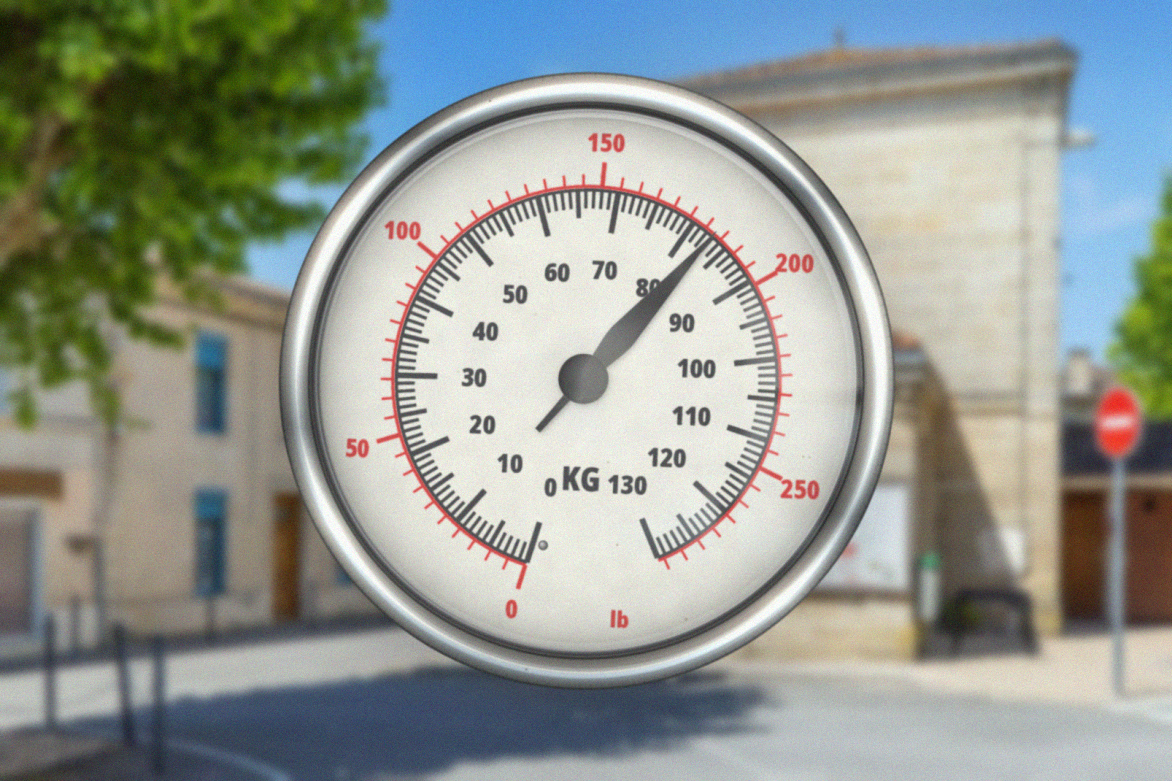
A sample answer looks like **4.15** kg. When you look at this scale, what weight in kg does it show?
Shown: **83** kg
